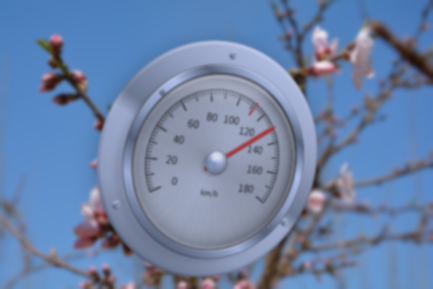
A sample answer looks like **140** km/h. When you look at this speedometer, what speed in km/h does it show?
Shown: **130** km/h
